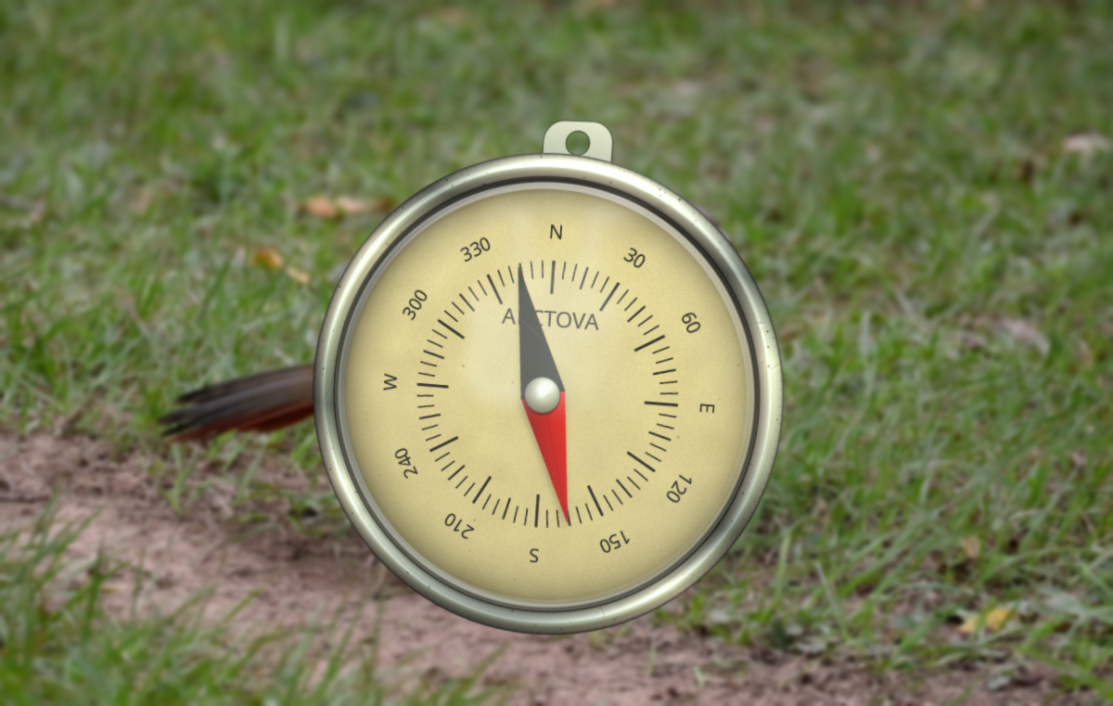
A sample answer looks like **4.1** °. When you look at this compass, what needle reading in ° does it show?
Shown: **165** °
